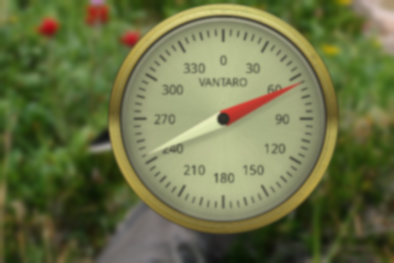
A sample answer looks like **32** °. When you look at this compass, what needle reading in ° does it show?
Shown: **65** °
